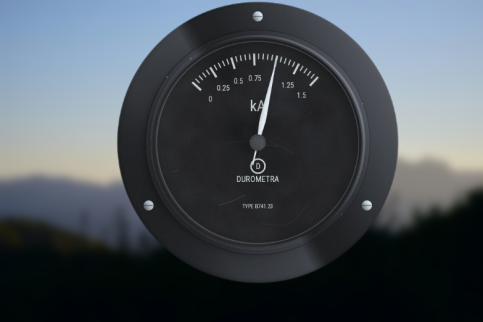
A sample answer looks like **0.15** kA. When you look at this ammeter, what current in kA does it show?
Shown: **1** kA
